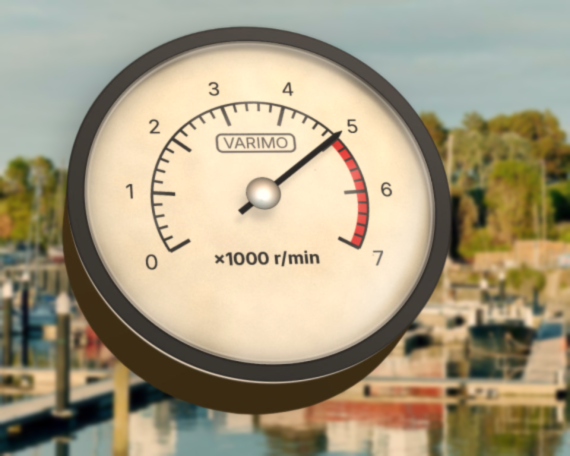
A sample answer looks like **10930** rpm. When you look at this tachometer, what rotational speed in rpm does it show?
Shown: **5000** rpm
